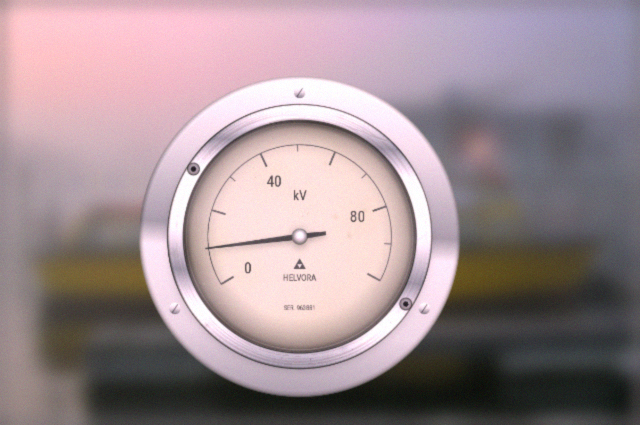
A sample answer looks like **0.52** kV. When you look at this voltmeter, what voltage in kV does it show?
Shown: **10** kV
